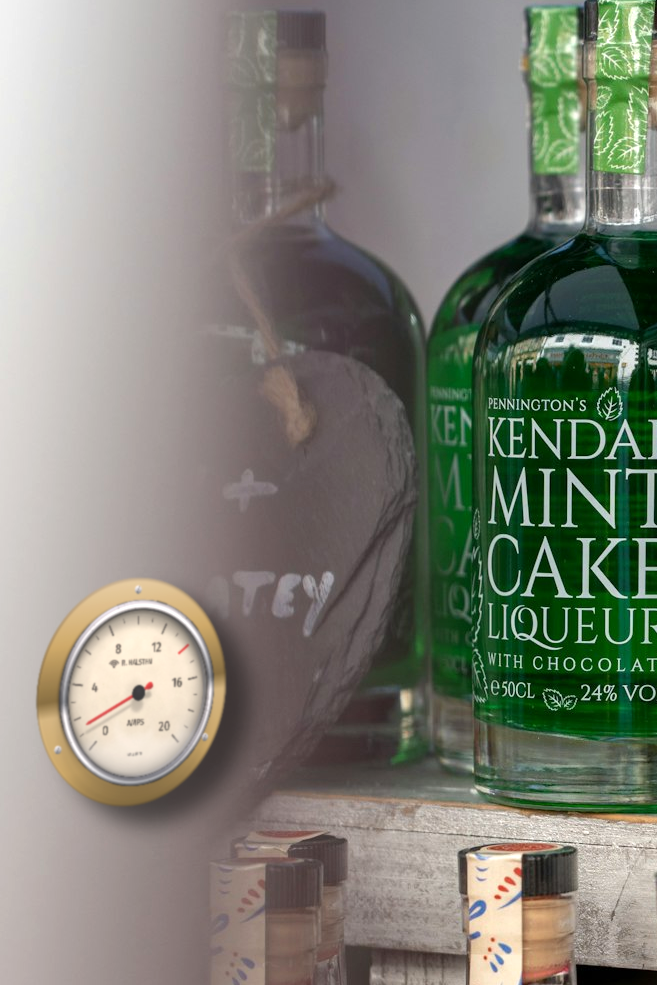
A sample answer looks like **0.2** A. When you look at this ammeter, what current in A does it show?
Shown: **1.5** A
